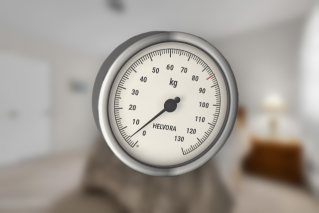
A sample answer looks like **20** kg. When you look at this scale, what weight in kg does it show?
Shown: **5** kg
